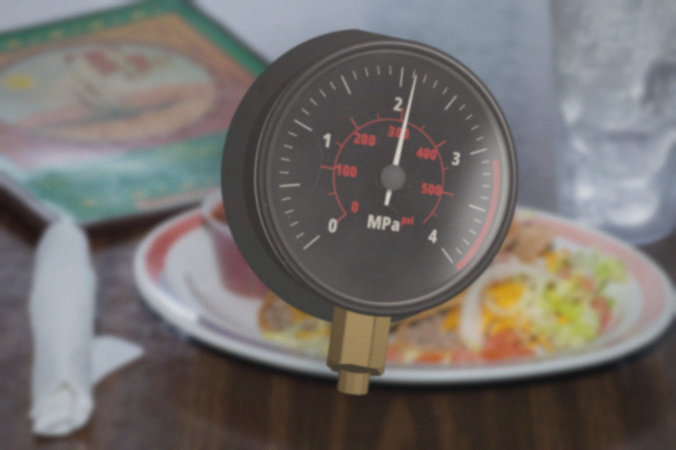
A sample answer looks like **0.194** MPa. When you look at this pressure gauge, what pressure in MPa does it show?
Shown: **2.1** MPa
